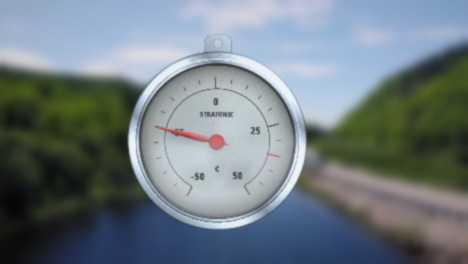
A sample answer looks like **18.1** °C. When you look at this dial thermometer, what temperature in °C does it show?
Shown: **-25** °C
